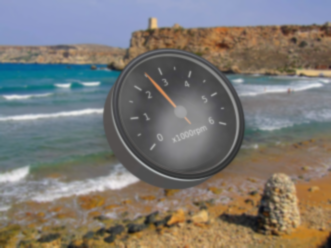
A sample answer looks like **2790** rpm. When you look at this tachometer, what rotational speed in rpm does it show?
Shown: **2500** rpm
